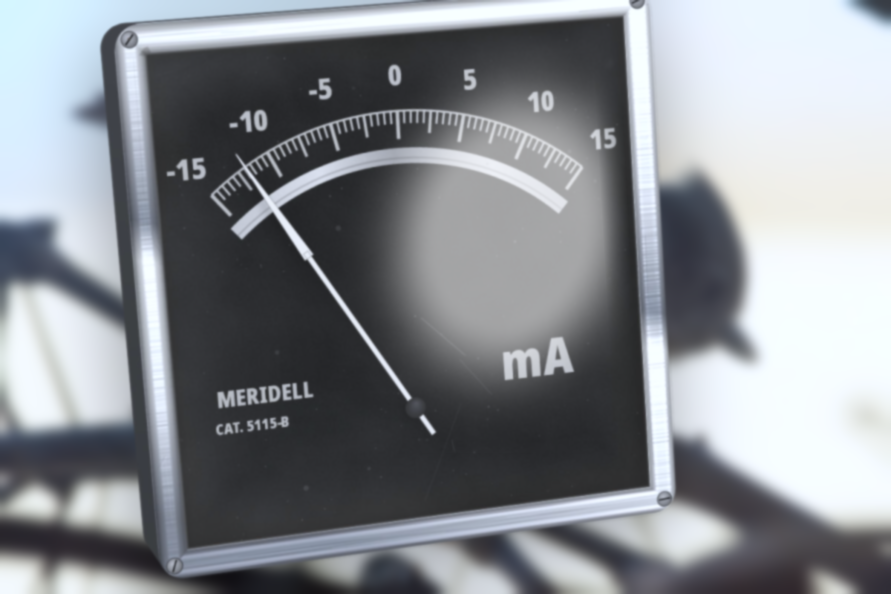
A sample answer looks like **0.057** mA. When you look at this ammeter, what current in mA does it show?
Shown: **-12** mA
